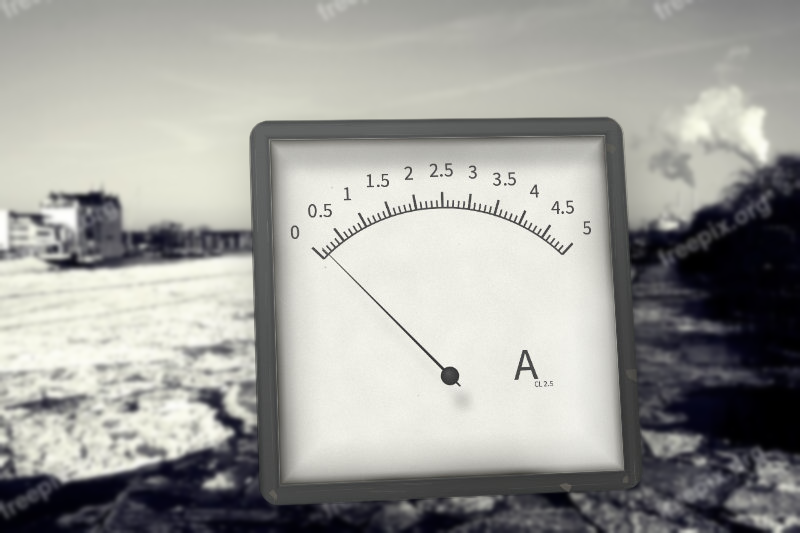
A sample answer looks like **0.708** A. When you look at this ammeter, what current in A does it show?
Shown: **0.1** A
